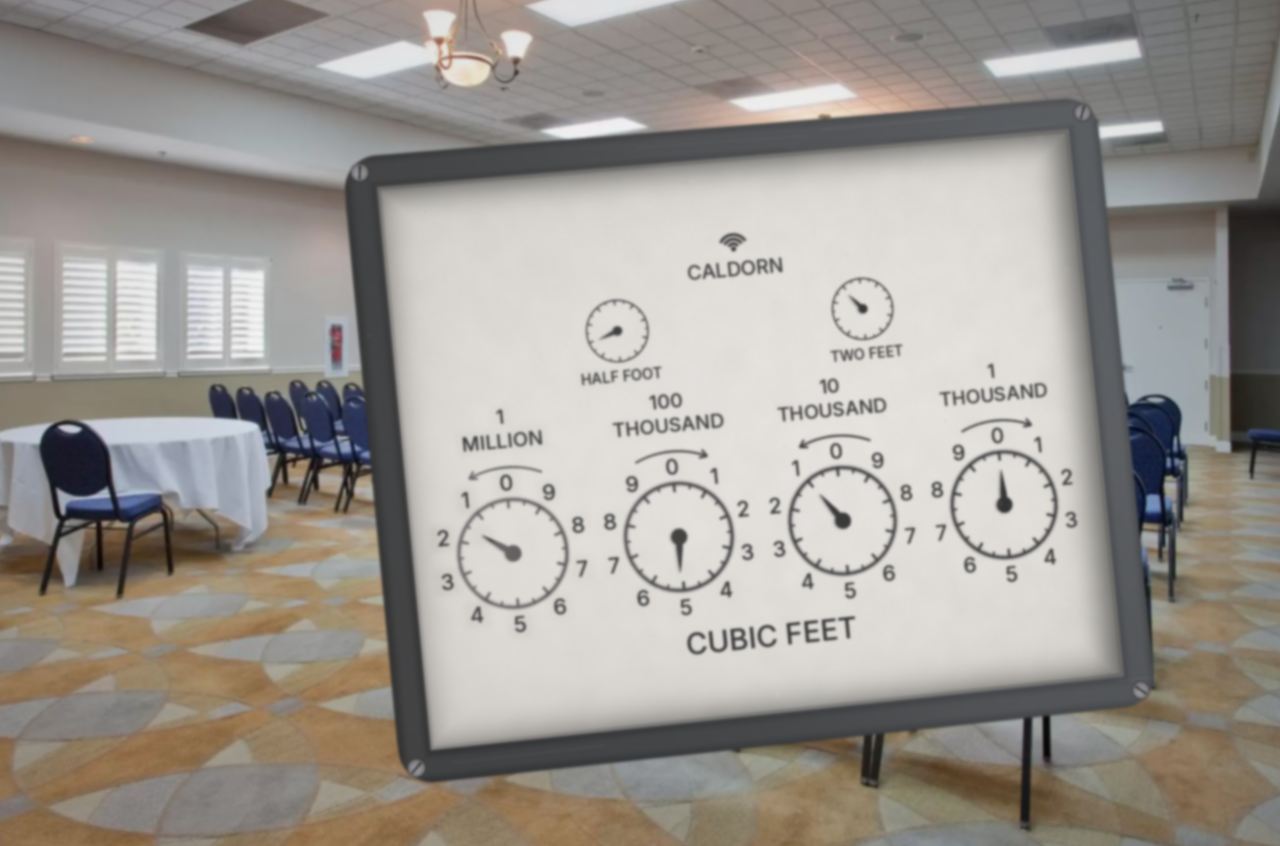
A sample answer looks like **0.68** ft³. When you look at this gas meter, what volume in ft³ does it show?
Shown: **151000** ft³
